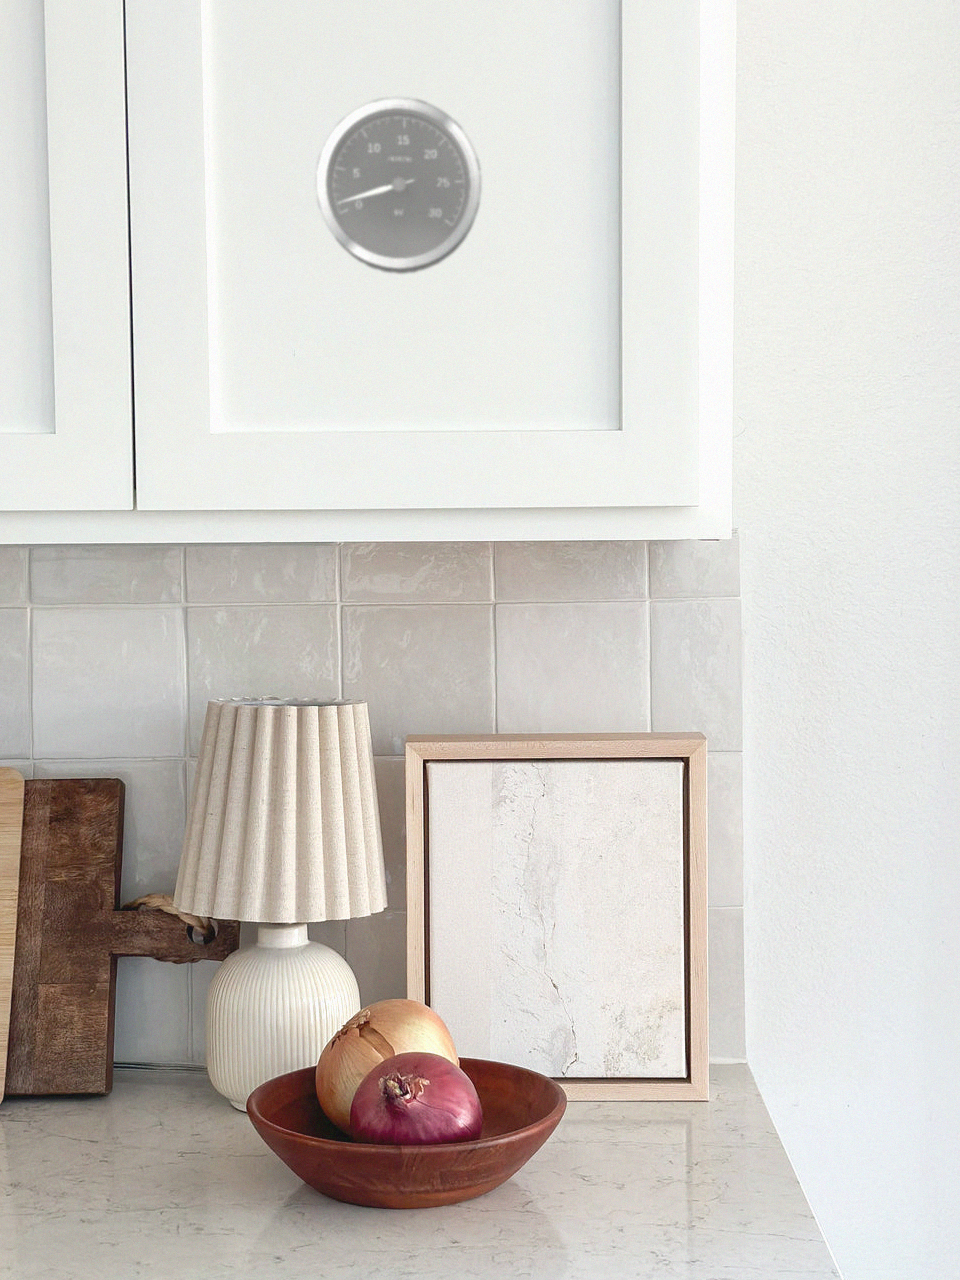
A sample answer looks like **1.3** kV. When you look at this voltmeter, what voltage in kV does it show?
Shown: **1** kV
